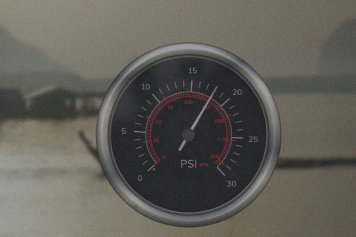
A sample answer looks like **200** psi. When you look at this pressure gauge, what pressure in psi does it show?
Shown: **18** psi
